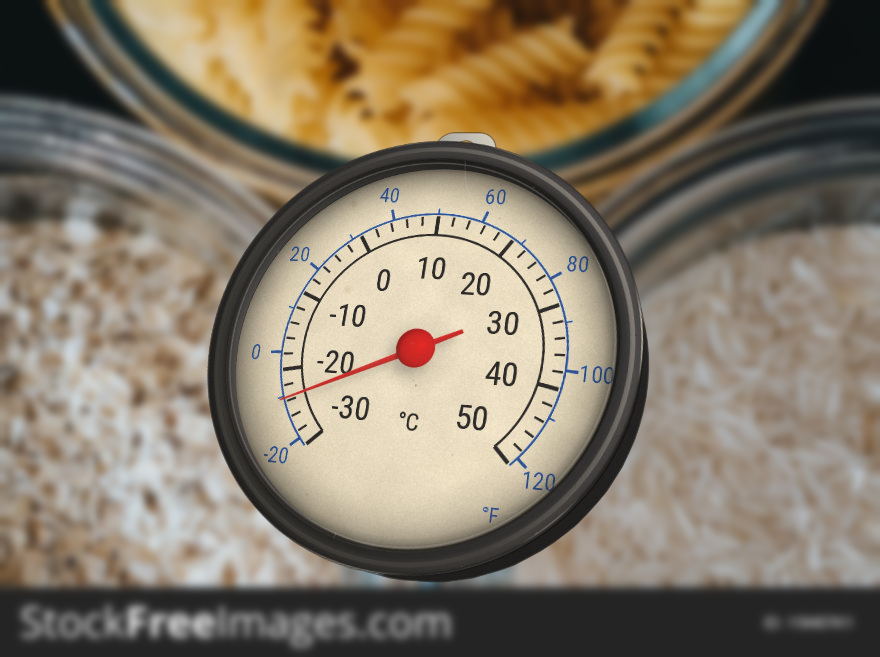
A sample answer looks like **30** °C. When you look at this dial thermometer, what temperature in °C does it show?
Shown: **-24** °C
